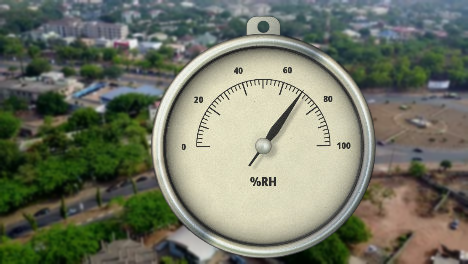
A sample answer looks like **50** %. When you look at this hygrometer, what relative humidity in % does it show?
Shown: **70** %
